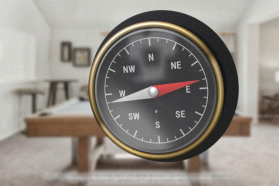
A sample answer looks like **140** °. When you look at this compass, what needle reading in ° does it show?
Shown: **80** °
